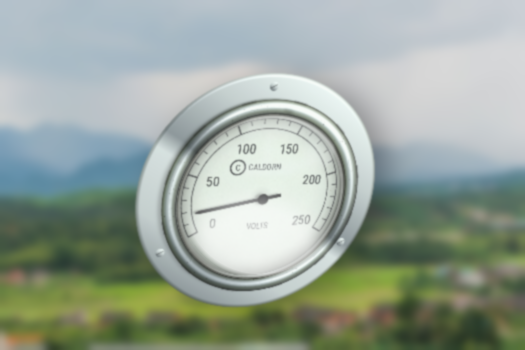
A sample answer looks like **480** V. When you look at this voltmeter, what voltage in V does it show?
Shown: **20** V
